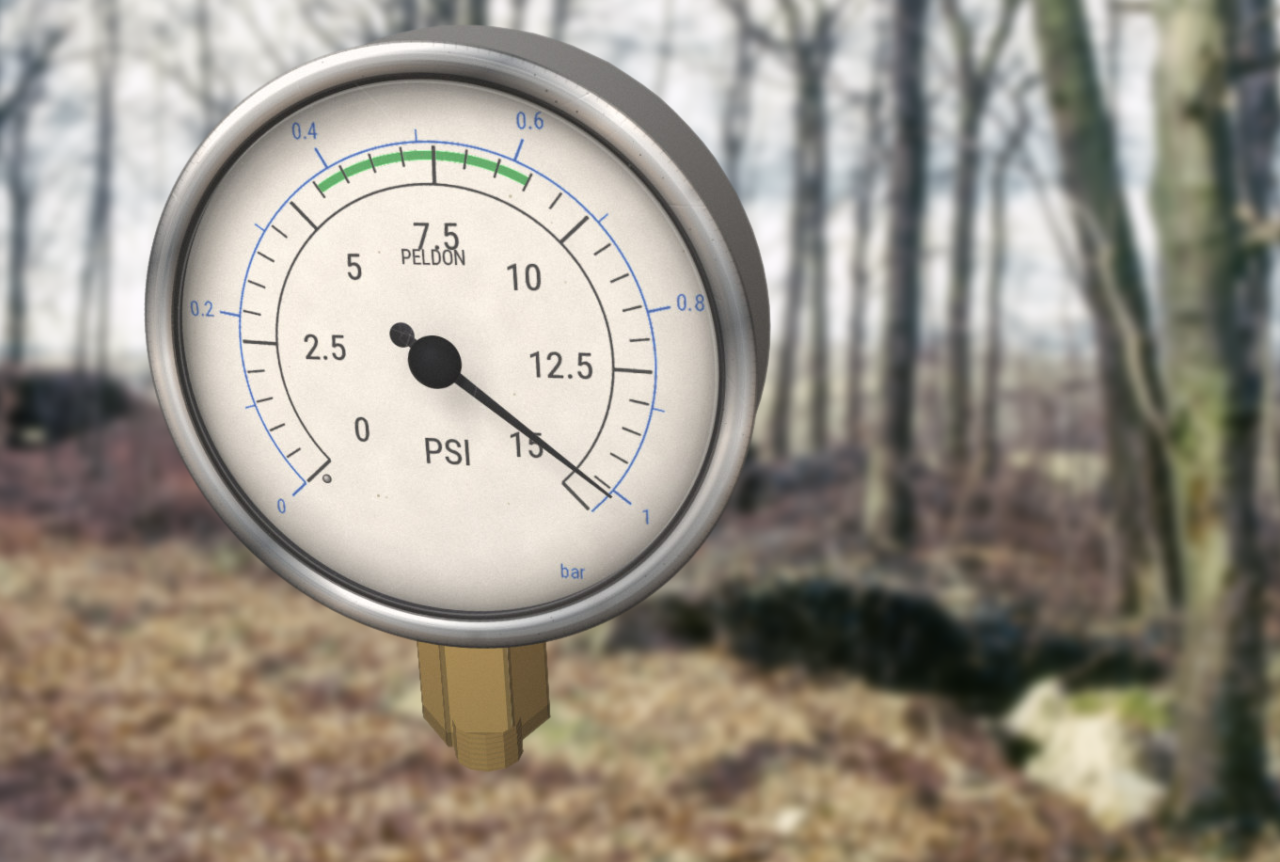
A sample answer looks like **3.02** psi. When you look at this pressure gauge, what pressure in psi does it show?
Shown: **14.5** psi
